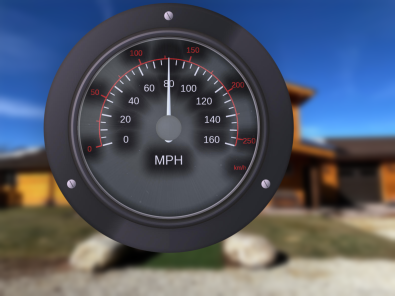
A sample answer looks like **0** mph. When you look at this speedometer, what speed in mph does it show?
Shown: **80** mph
